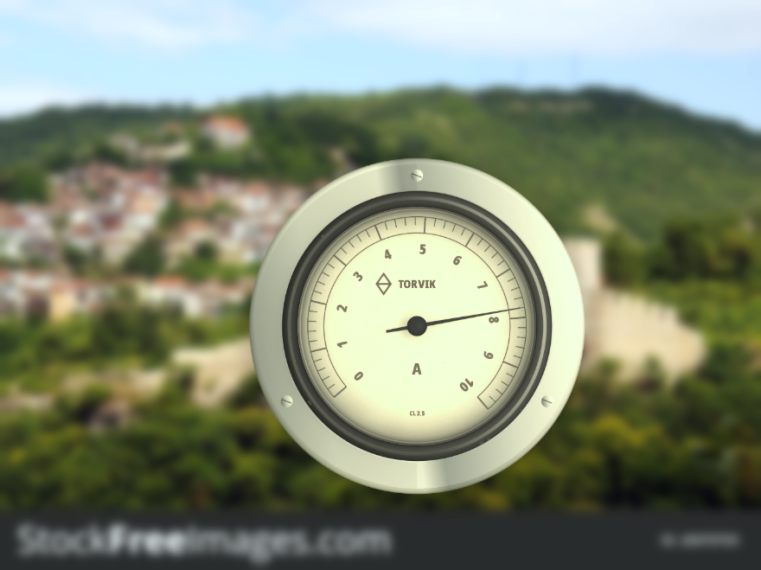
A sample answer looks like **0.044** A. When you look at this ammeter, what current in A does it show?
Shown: **7.8** A
